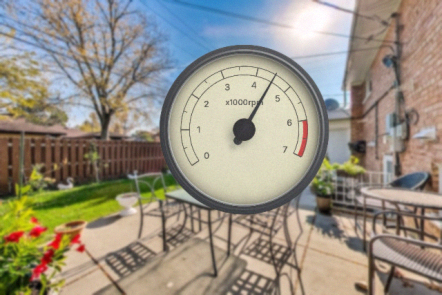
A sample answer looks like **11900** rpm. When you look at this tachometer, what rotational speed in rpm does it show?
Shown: **4500** rpm
